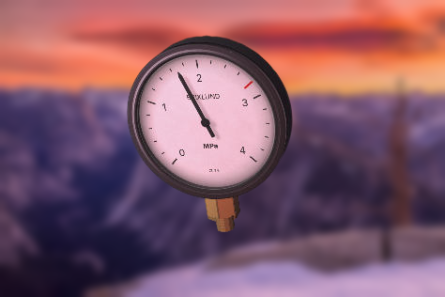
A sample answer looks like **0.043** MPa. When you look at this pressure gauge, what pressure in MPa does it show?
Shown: **1.7** MPa
